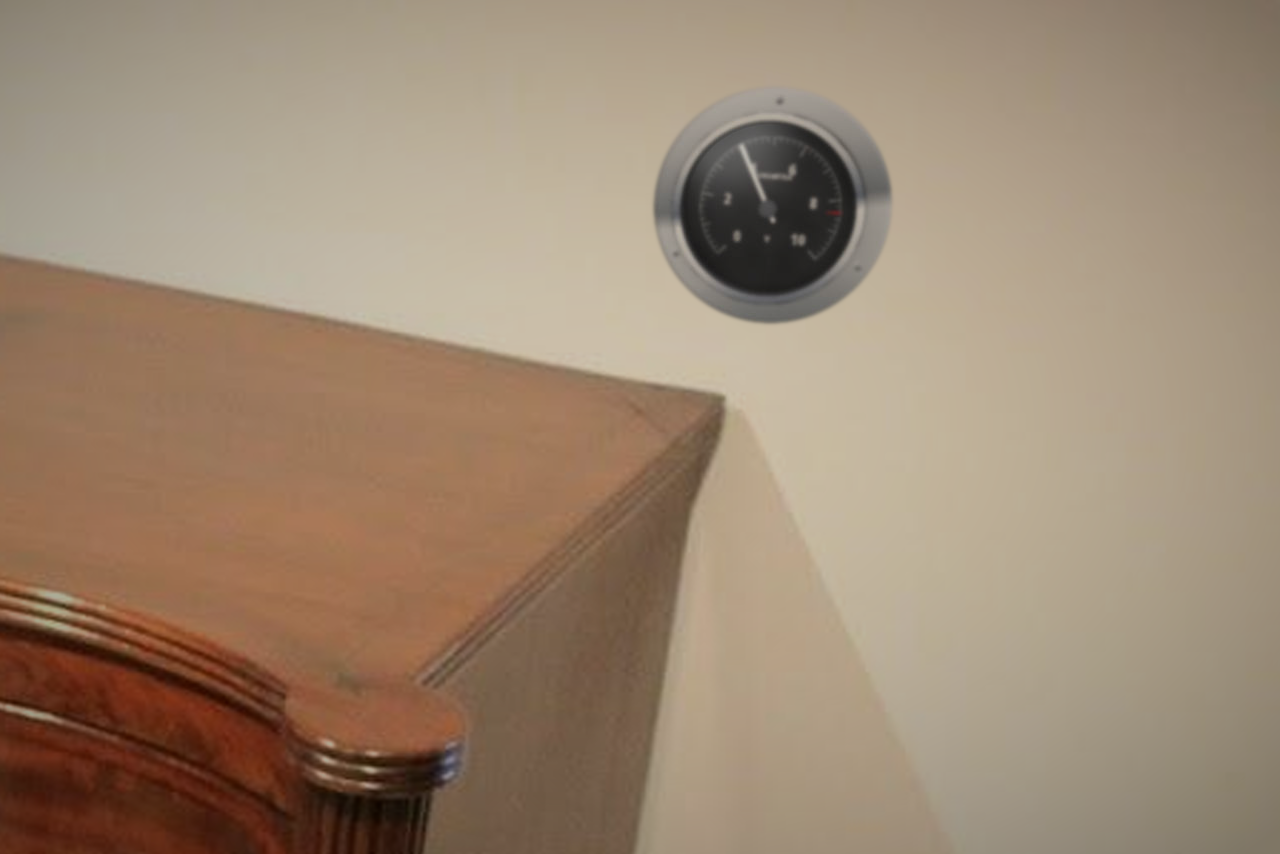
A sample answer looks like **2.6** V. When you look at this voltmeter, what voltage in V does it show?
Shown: **4** V
